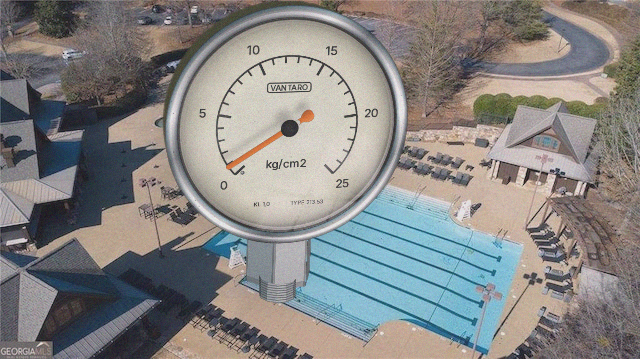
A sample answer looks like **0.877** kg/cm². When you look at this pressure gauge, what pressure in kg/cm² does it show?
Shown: **1** kg/cm²
